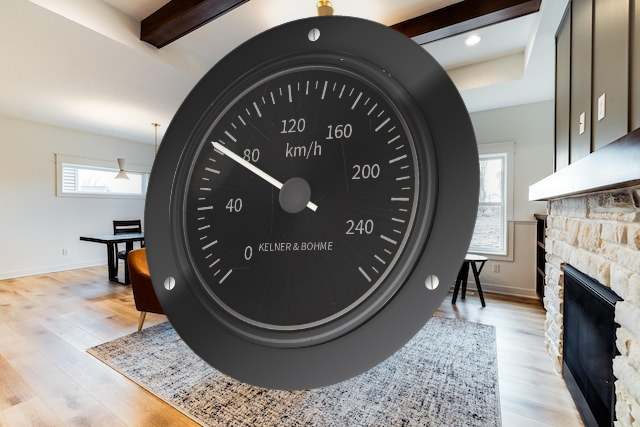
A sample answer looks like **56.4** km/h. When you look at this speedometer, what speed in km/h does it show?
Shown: **72.5** km/h
